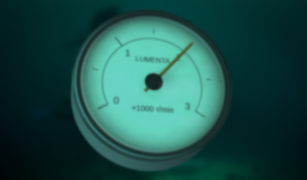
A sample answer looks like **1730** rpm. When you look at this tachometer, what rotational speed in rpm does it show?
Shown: **2000** rpm
